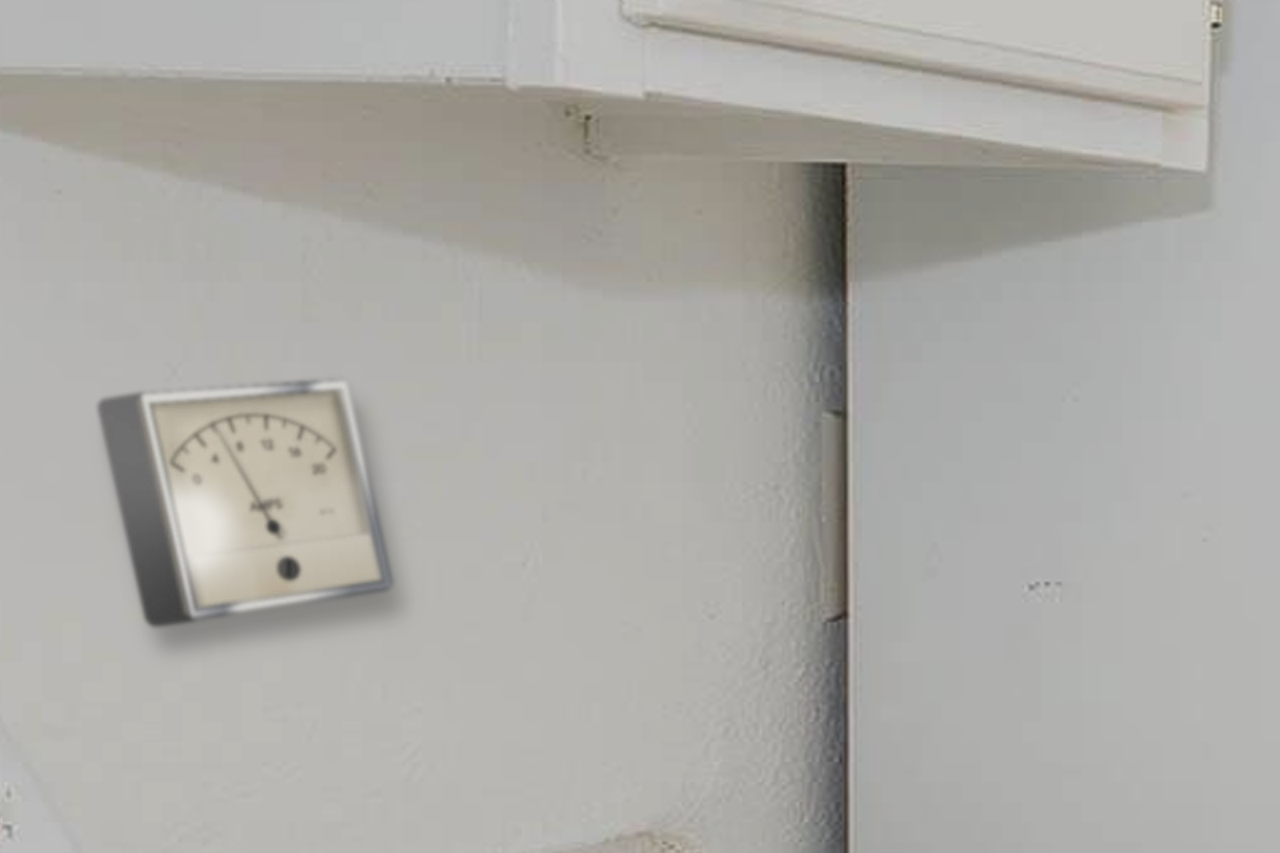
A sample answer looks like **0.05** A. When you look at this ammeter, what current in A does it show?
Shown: **6** A
